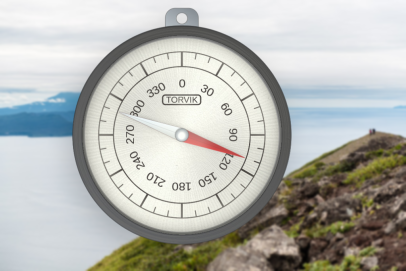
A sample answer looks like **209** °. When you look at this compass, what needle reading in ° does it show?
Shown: **110** °
